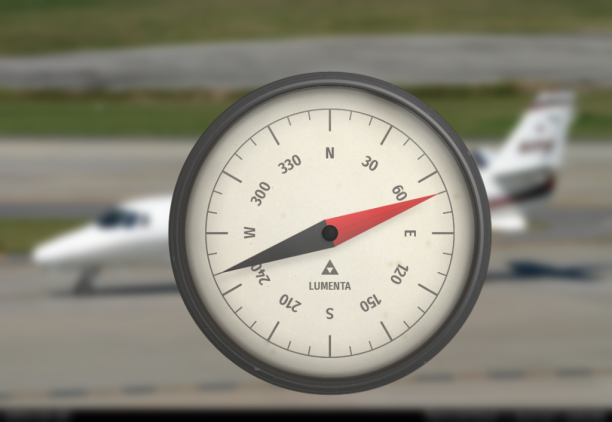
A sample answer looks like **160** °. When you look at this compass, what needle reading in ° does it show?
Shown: **70** °
